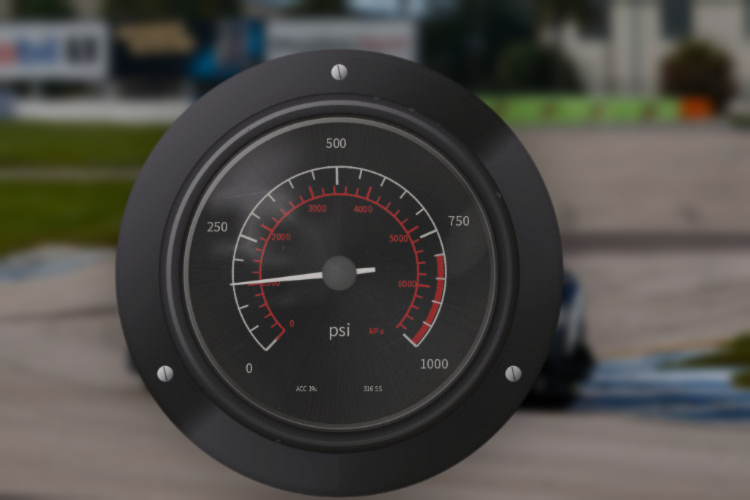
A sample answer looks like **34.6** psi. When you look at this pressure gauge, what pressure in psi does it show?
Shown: **150** psi
